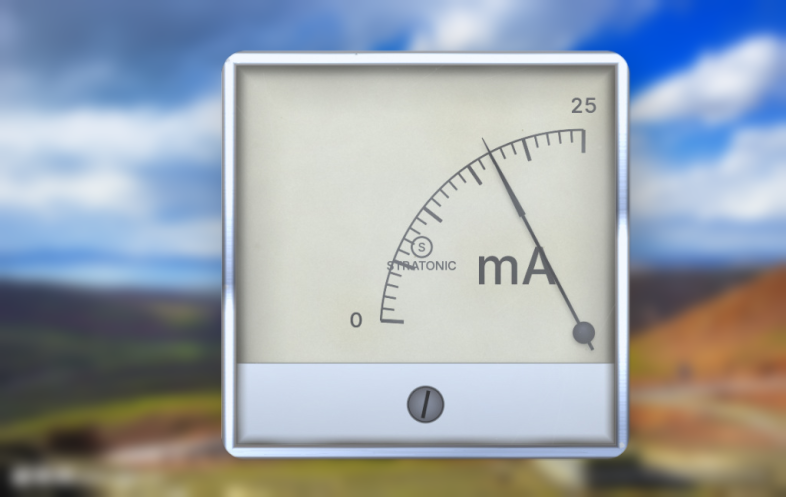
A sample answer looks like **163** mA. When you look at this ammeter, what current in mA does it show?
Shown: **17** mA
